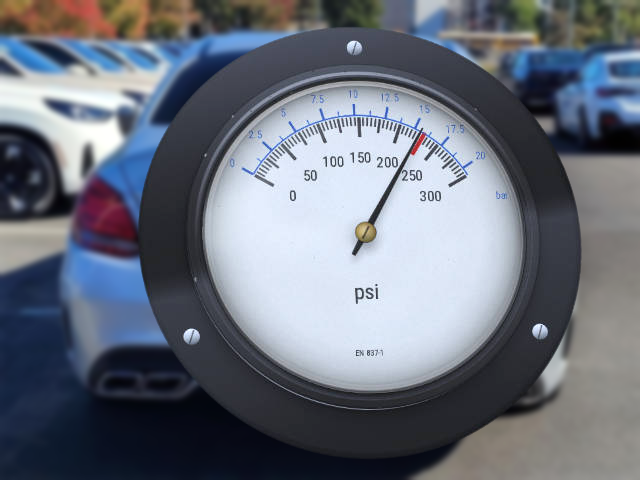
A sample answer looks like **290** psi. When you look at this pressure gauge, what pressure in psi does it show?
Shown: **225** psi
